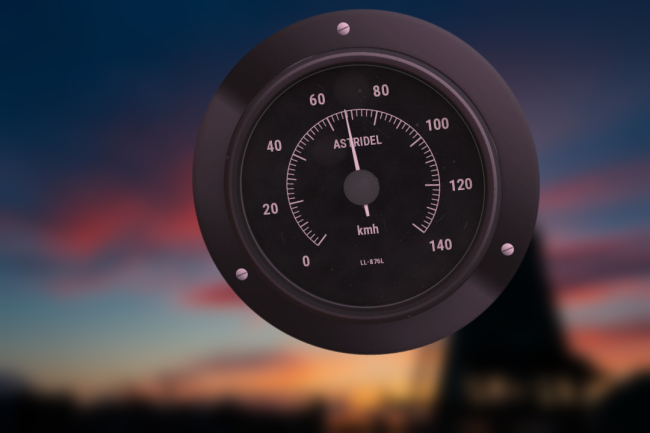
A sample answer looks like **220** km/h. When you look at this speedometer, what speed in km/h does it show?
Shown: **68** km/h
